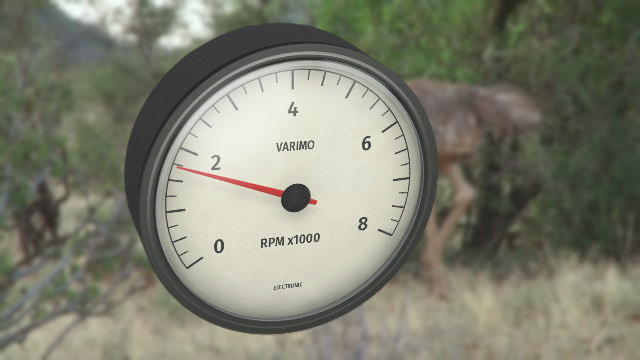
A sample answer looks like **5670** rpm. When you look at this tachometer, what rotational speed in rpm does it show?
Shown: **1750** rpm
